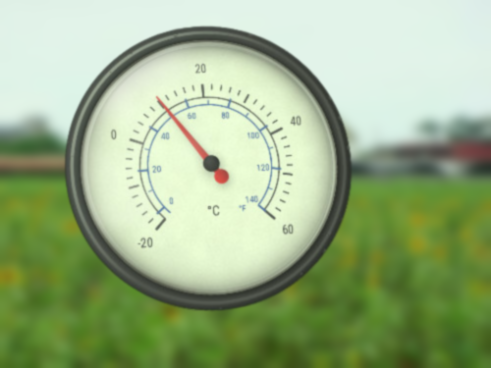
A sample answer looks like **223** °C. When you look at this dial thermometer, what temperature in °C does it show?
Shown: **10** °C
